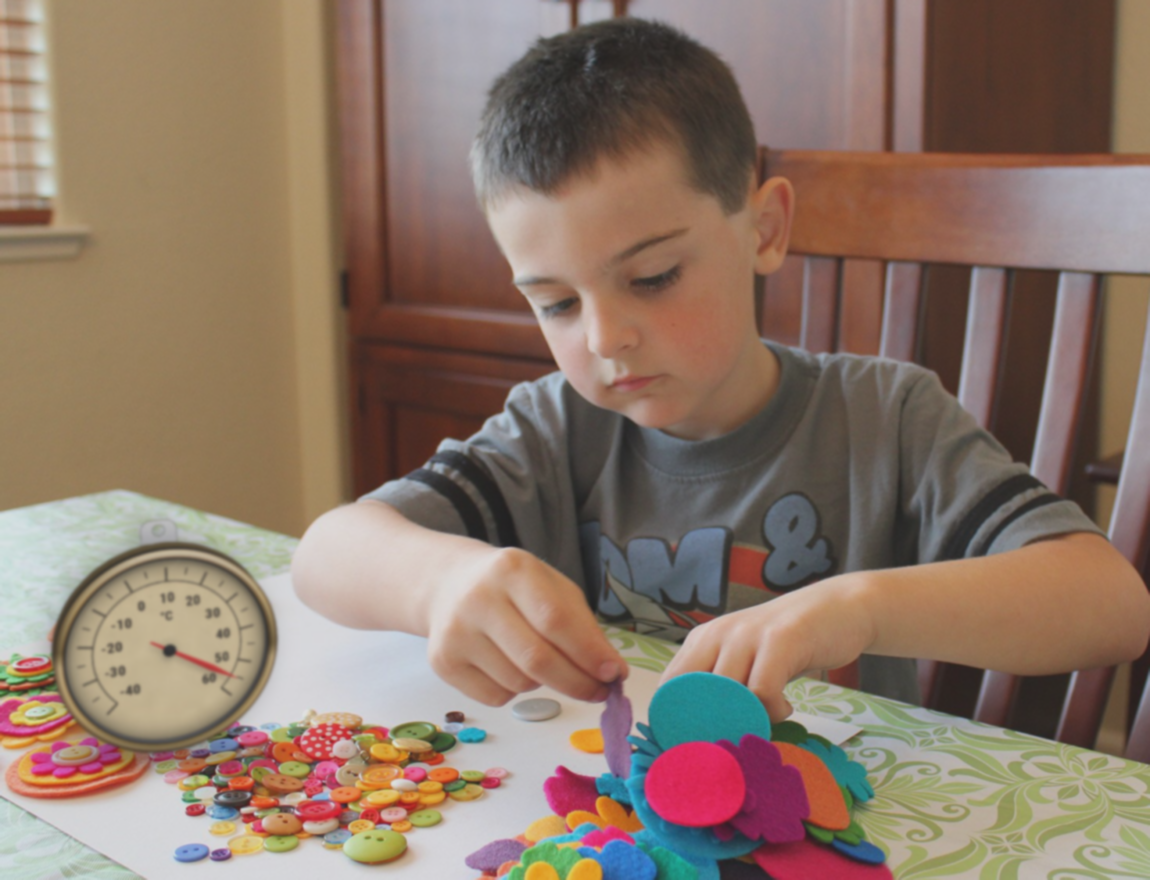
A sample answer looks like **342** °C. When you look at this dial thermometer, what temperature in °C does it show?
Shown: **55** °C
